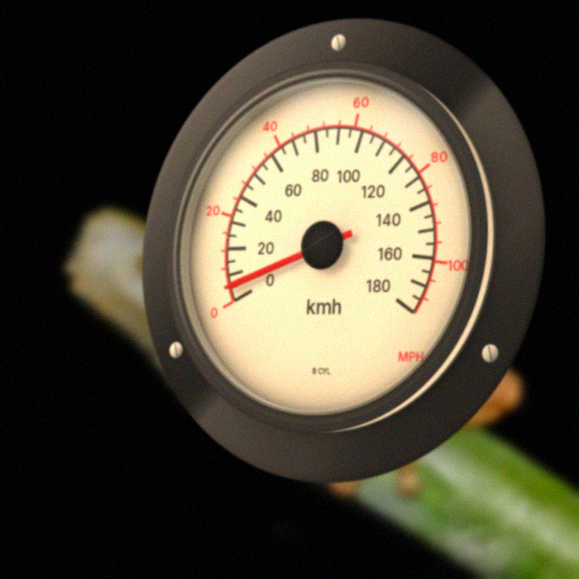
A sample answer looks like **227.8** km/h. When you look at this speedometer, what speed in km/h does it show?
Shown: **5** km/h
